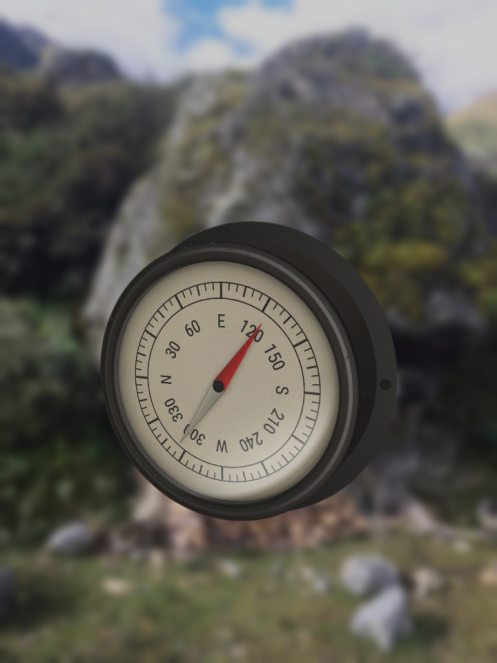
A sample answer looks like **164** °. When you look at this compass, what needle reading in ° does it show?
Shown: **125** °
